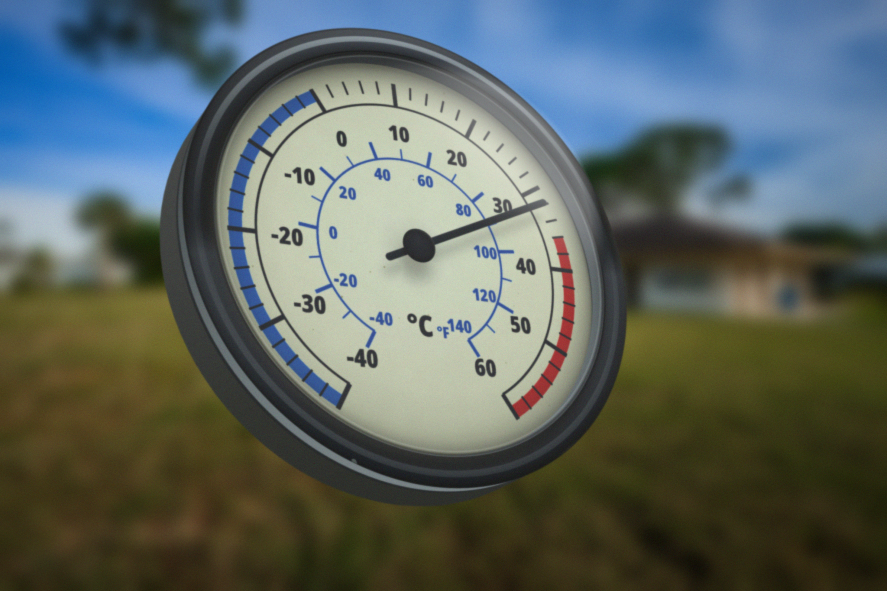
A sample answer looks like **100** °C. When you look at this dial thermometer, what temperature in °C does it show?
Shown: **32** °C
